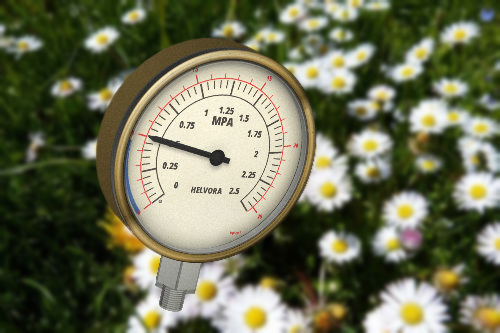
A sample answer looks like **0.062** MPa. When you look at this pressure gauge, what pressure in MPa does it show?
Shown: **0.5** MPa
